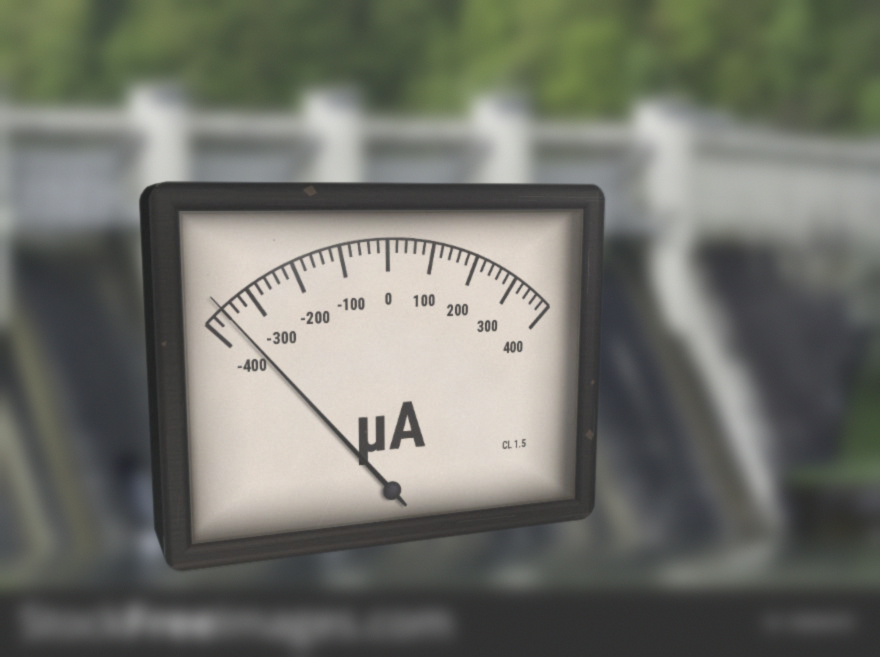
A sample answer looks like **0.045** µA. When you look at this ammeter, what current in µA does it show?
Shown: **-360** µA
